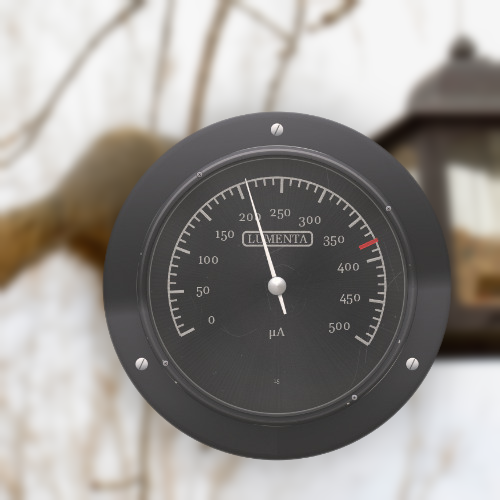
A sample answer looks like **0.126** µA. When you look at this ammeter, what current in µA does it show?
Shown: **210** µA
